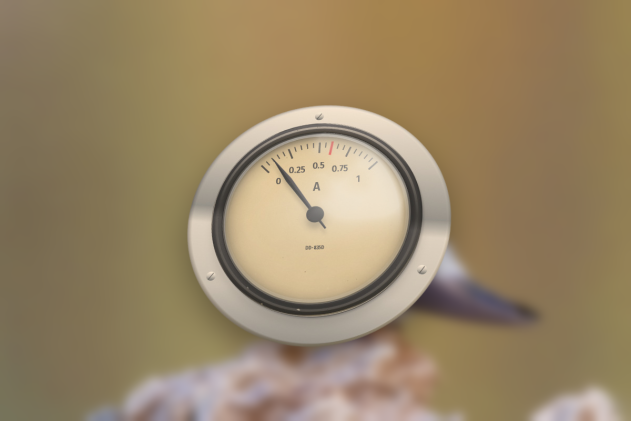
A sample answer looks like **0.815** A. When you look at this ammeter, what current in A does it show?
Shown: **0.1** A
